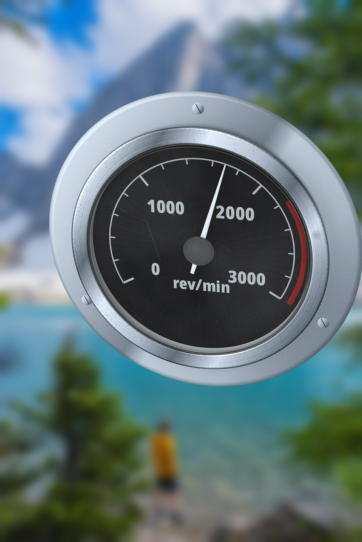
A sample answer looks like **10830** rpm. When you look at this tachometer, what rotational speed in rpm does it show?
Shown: **1700** rpm
